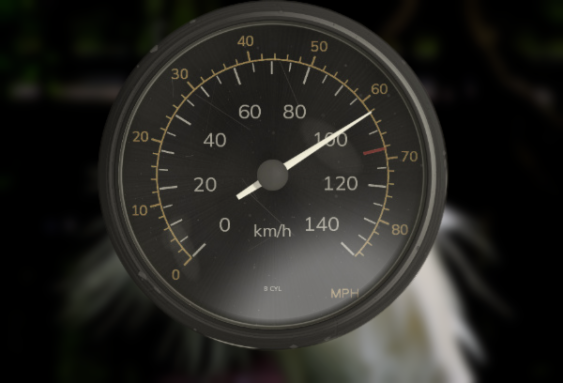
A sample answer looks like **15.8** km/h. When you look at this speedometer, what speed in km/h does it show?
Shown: **100** km/h
